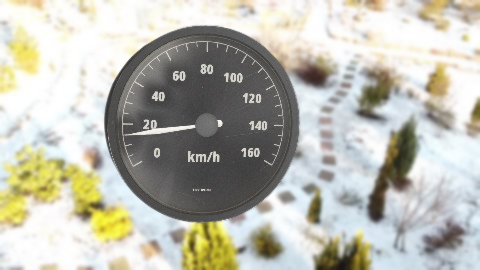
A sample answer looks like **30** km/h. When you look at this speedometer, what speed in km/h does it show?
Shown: **15** km/h
